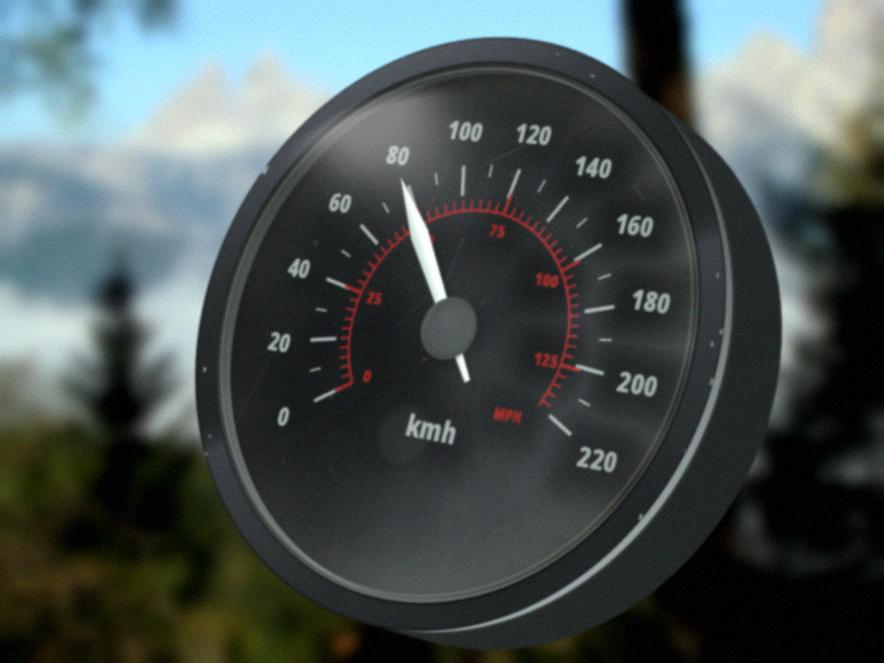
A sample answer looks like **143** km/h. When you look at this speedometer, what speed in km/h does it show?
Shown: **80** km/h
